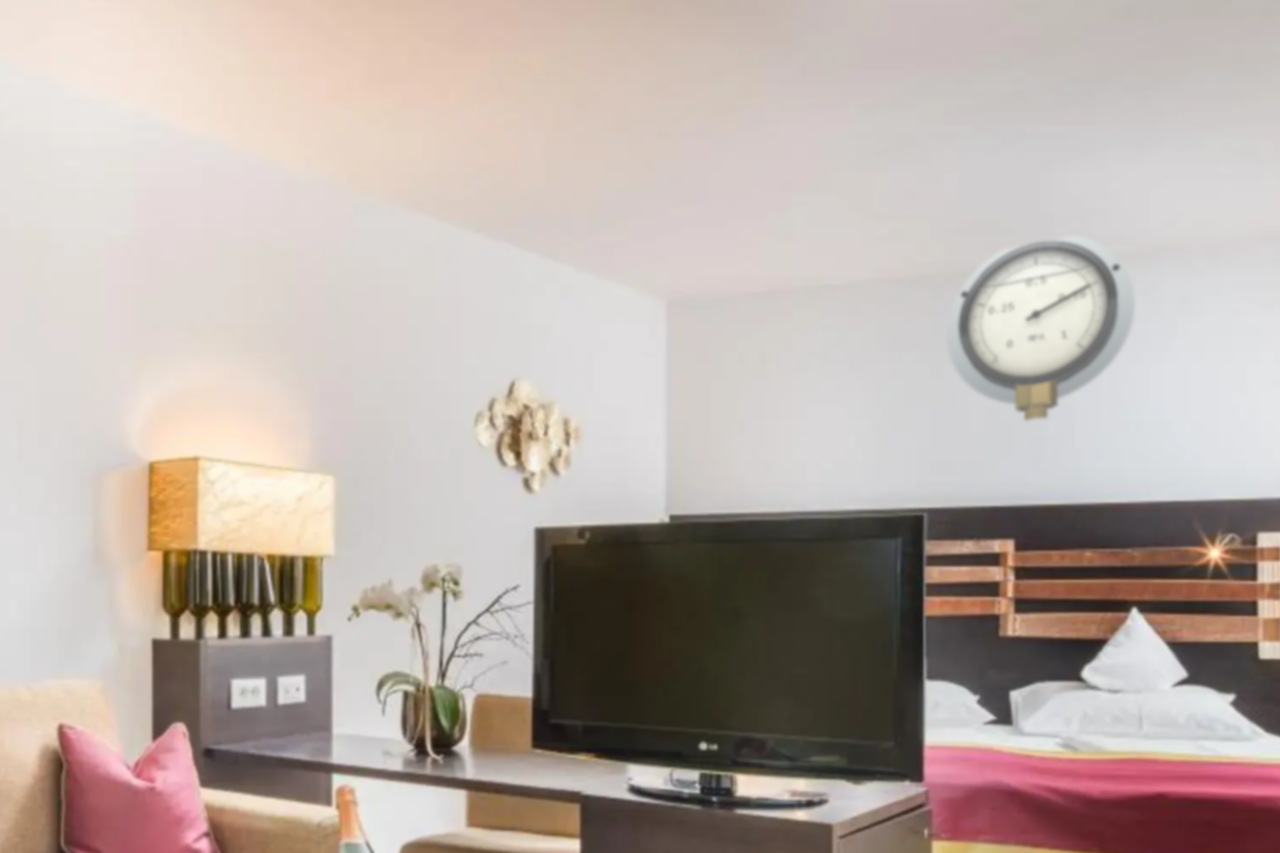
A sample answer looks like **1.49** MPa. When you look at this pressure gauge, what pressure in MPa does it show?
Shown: **0.75** MPa
